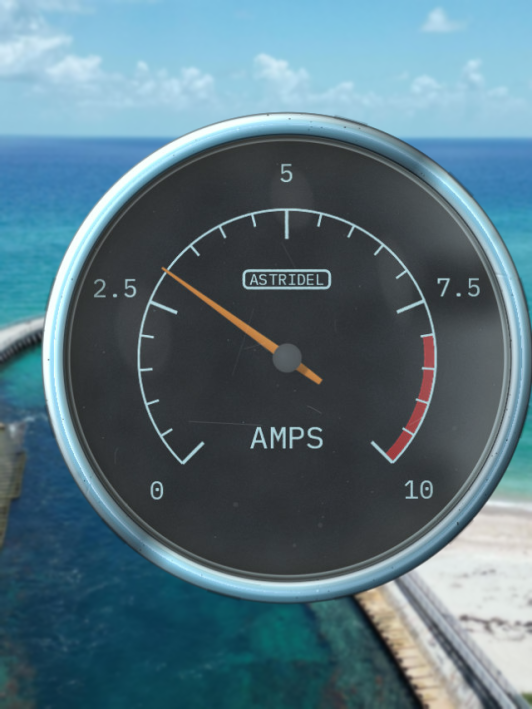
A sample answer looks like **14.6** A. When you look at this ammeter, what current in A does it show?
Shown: **3** A
